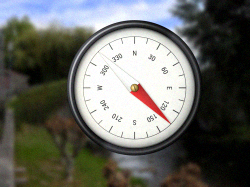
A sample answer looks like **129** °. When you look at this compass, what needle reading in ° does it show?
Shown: **135** °
